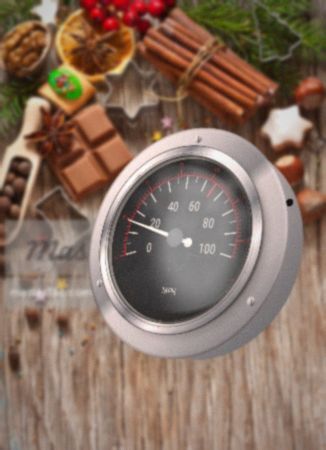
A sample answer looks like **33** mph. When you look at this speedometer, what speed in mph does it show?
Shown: **15** mph
